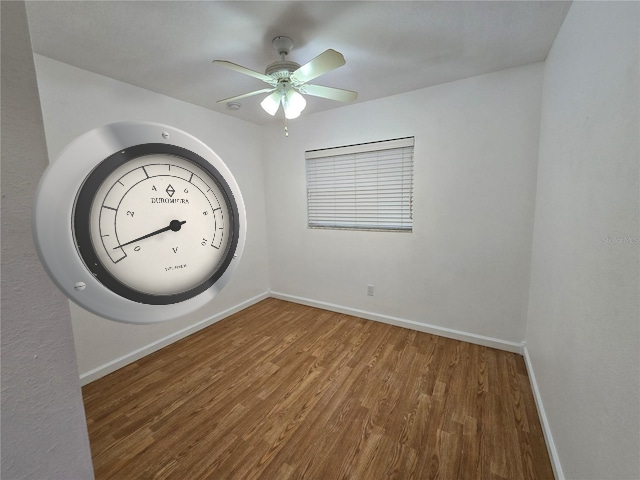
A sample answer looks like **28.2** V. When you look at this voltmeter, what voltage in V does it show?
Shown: **0.5** V
